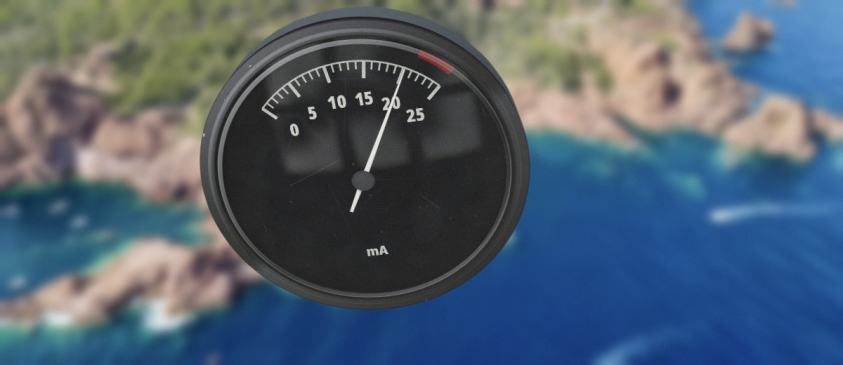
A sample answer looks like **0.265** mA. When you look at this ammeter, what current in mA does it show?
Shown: **20** mA
